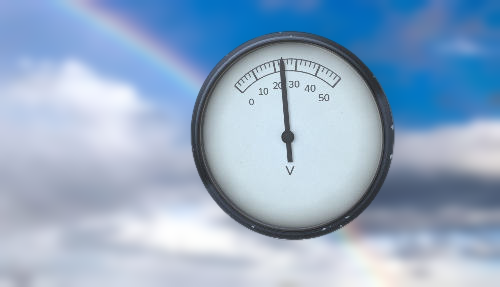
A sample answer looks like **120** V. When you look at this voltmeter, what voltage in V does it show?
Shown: **24** V
